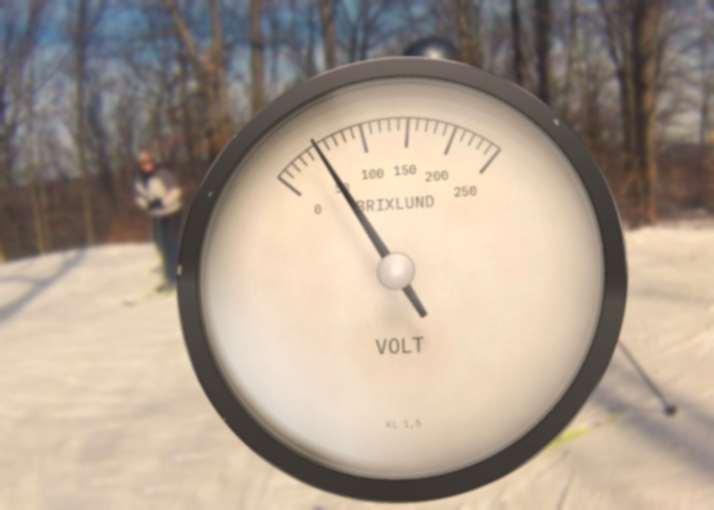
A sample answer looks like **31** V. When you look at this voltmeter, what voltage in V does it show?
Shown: **50** V
